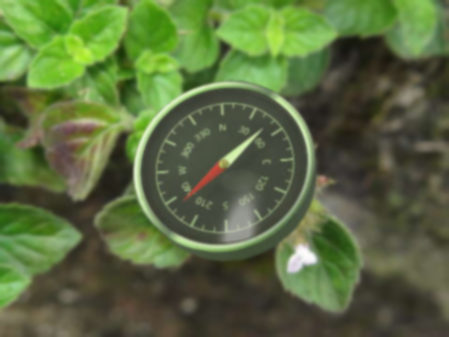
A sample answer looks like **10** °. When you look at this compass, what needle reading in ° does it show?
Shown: **230** °
